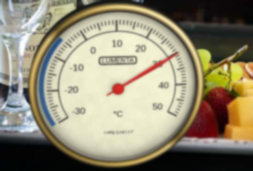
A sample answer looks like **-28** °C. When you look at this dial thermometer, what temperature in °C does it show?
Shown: **30** °C
